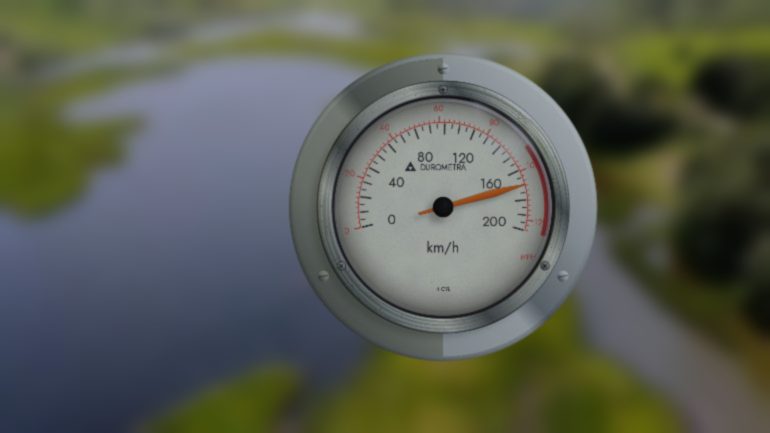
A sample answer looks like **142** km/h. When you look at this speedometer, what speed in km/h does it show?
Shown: **170** km/h
